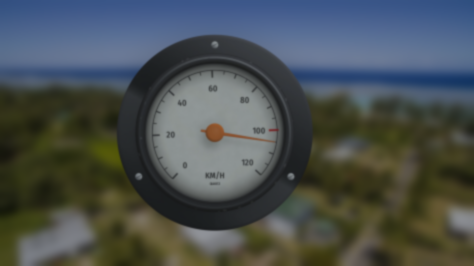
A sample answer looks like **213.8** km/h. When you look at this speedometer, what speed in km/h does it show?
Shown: **105** km/h
